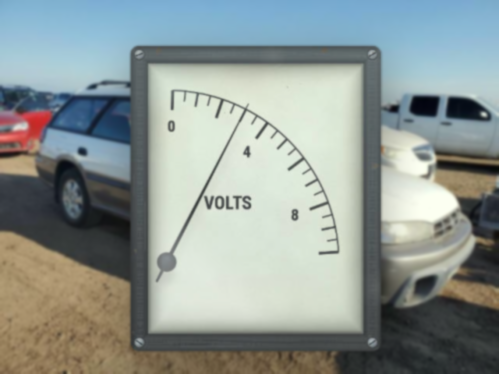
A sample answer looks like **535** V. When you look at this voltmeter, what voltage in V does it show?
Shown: **3** V
